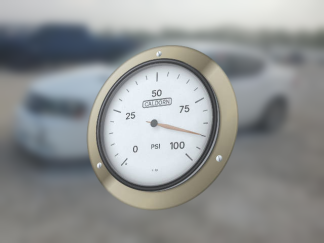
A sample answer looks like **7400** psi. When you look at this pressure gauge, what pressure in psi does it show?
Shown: **90** psi
